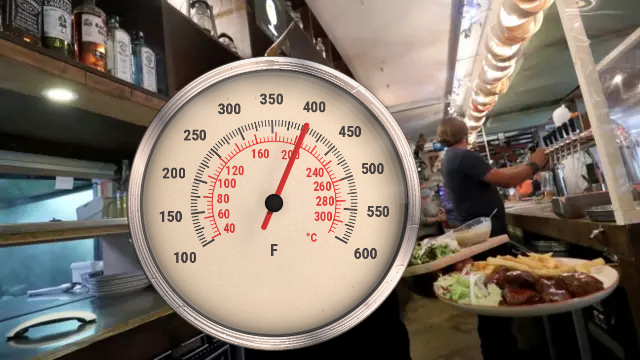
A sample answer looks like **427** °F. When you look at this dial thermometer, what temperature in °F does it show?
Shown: **400** °F
